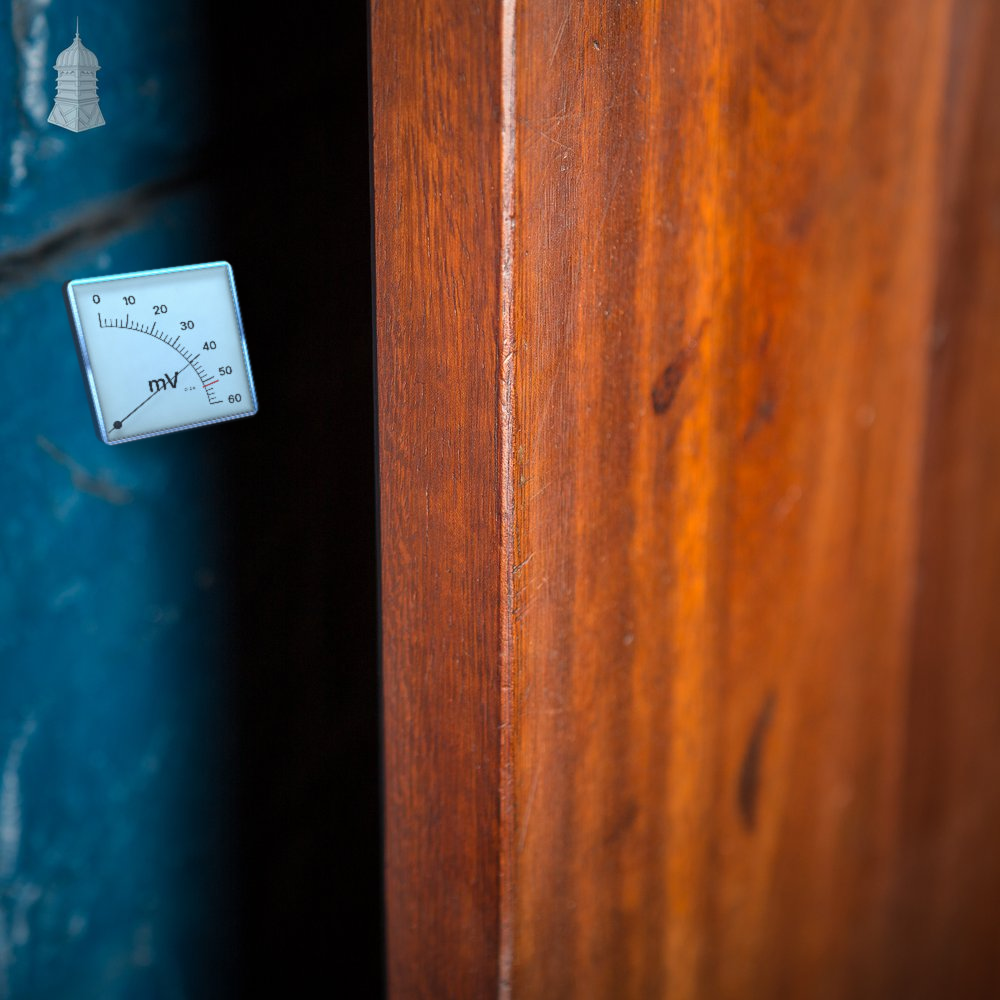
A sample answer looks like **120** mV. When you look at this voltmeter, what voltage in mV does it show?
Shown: **40** mV
